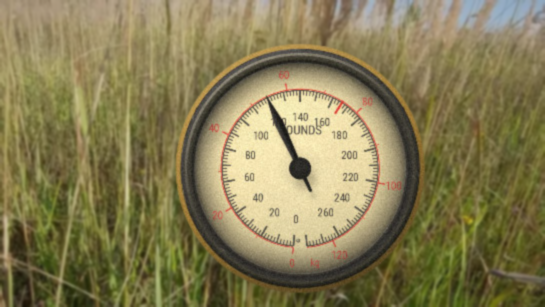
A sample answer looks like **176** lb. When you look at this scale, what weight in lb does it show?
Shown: **120** lb
